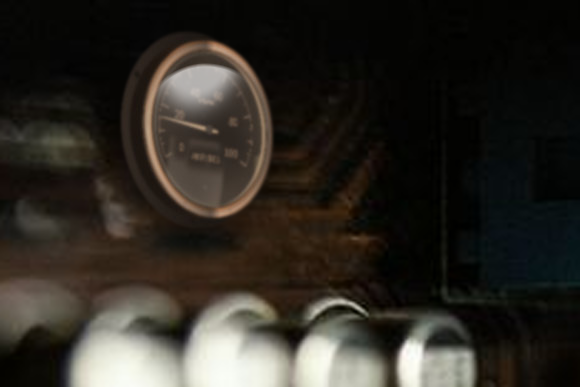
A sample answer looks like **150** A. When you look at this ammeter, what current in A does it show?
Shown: **15** A
